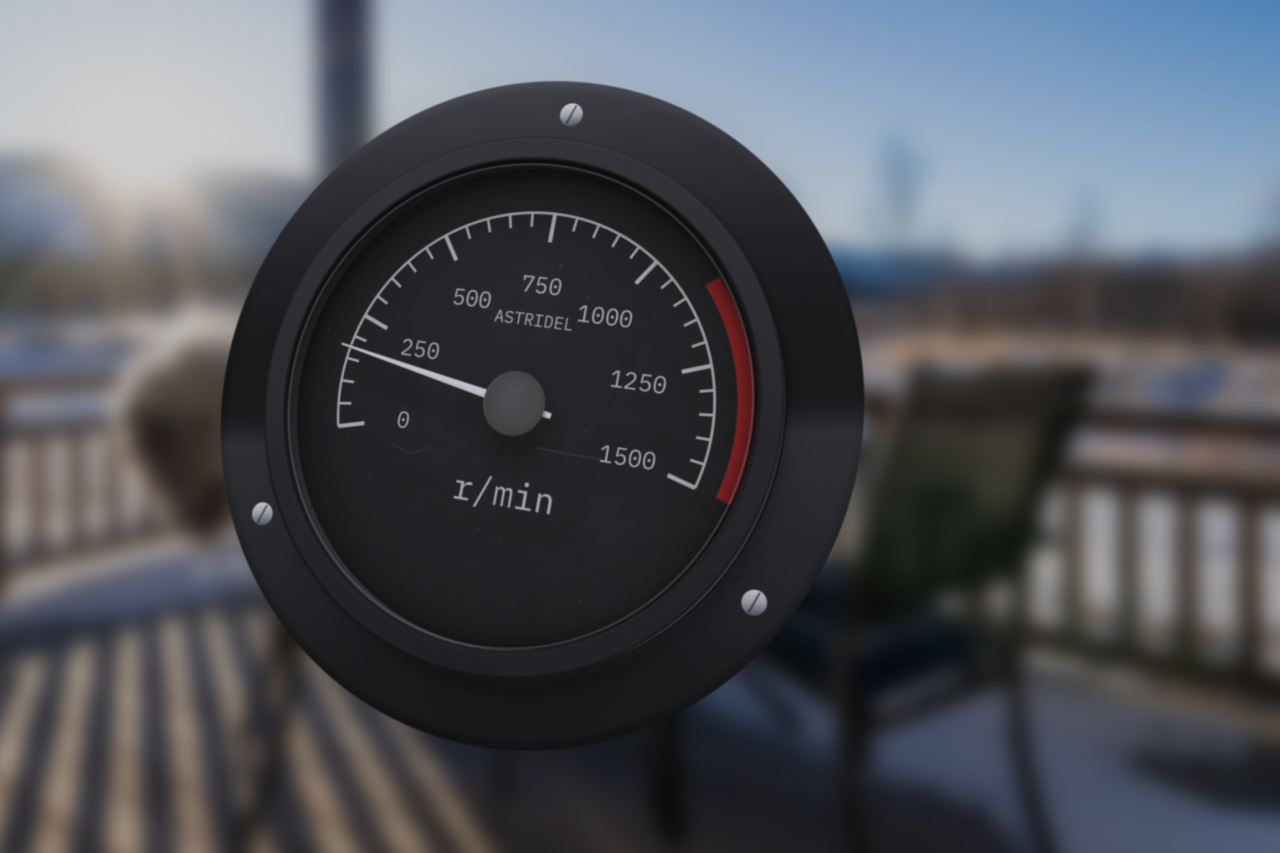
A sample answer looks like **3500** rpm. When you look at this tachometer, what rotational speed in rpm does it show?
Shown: **175** rpm
